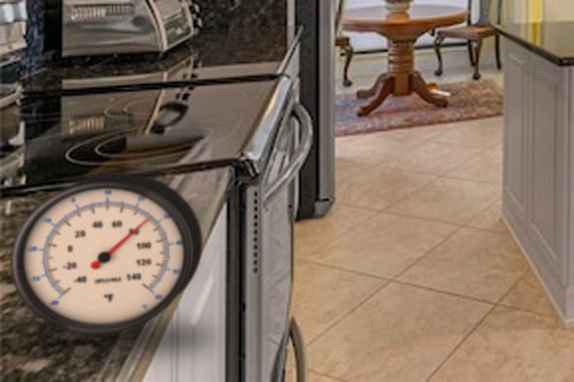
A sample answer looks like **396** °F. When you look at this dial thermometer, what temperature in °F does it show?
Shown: **80** °F
